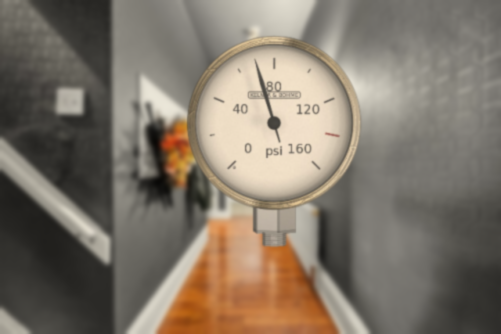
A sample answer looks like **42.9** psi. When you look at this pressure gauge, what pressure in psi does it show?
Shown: **70** psi
